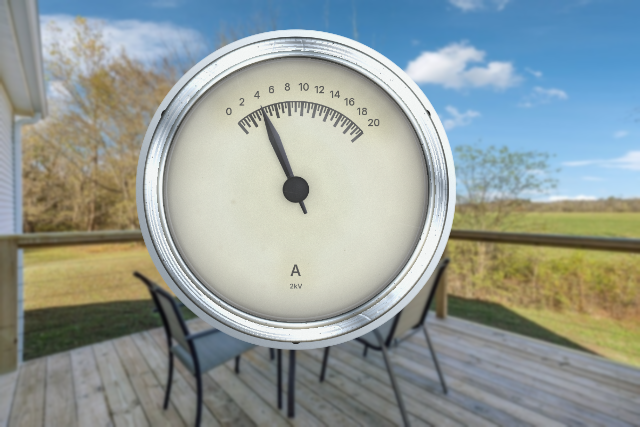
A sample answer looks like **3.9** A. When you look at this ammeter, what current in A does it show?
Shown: **4** A
